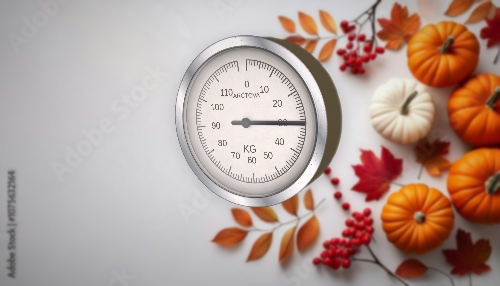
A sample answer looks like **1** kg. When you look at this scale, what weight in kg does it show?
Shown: **30** kg
